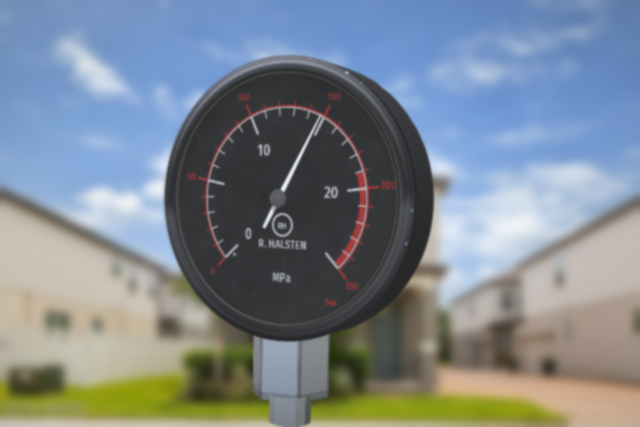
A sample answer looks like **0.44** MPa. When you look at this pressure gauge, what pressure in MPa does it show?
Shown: **15** MPa
